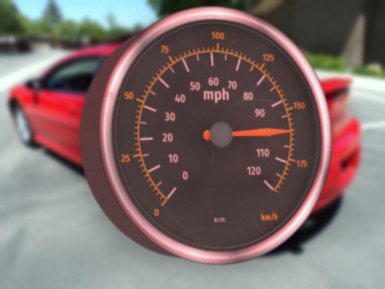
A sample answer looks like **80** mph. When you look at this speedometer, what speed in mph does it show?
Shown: **100** mph
